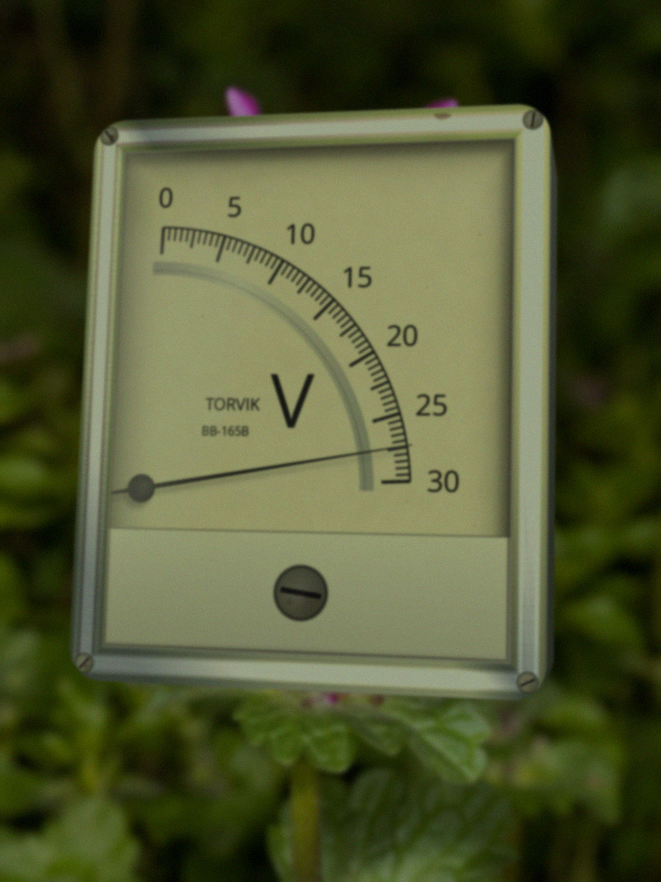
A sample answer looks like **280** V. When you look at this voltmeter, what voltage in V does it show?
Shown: **27.5** V
